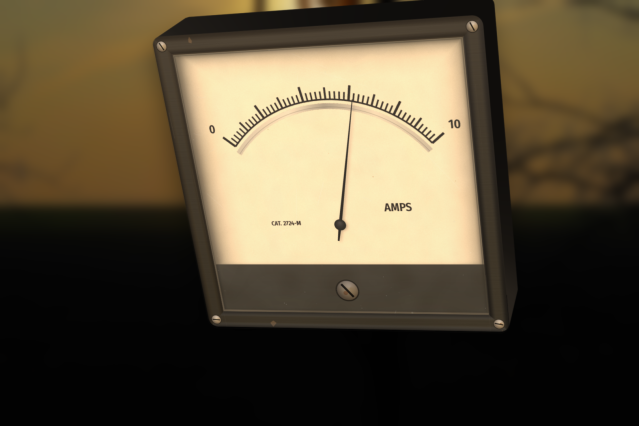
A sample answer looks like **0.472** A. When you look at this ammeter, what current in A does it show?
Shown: **6.2** A
